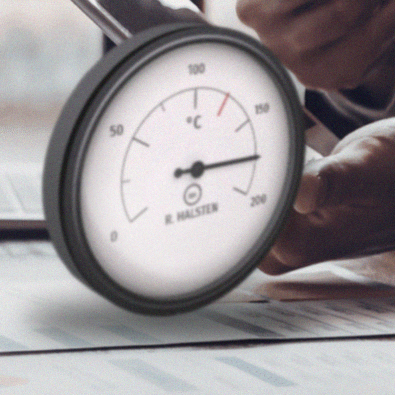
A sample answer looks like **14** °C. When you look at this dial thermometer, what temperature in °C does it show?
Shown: **175** °C
